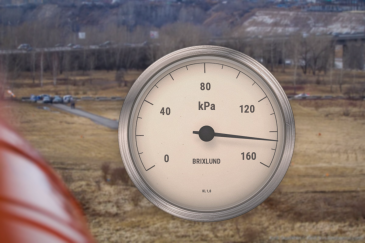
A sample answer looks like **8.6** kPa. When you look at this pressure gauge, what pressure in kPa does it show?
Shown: **145** kPa
